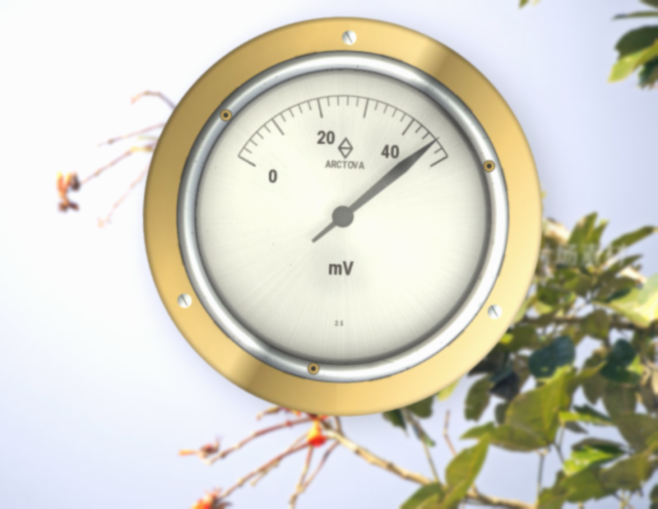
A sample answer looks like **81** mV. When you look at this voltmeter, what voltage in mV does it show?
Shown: **46** mV
